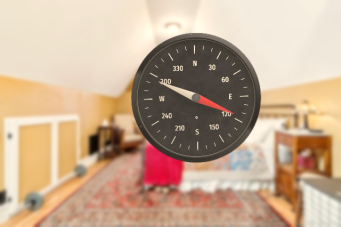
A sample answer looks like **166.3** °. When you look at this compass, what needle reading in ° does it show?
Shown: **115** °
